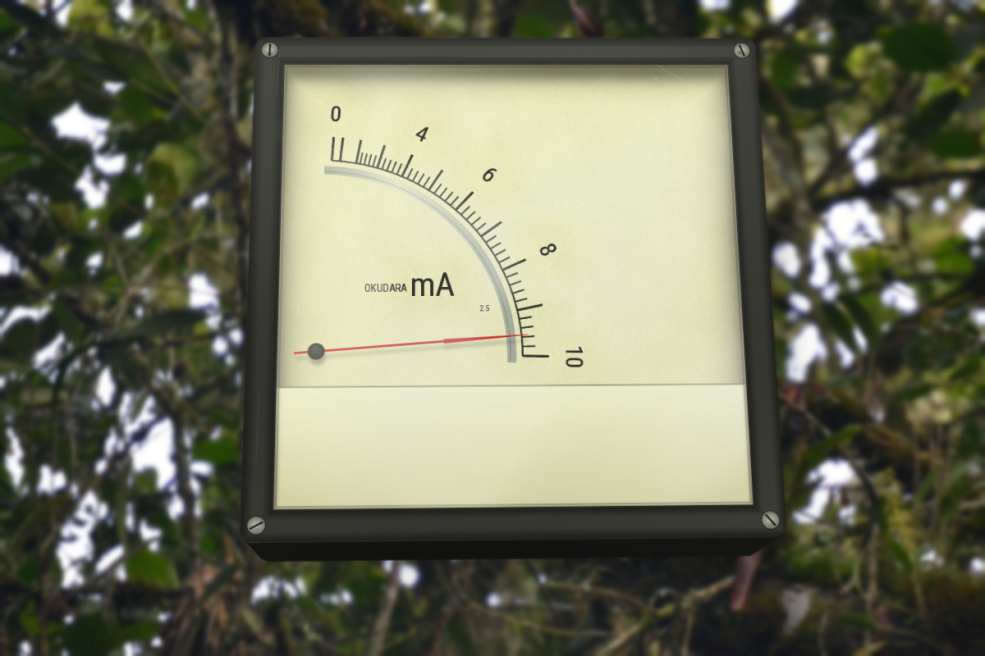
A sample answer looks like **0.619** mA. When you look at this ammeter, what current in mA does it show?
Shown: **9.6** mA
